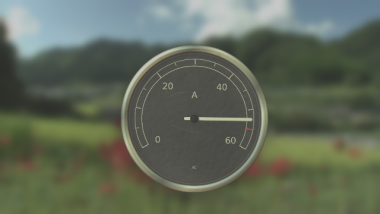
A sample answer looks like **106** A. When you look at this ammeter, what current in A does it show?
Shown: **52.5** A
